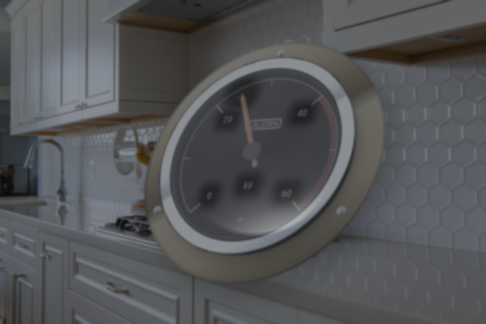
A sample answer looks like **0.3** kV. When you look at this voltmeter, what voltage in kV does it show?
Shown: **25** kV
